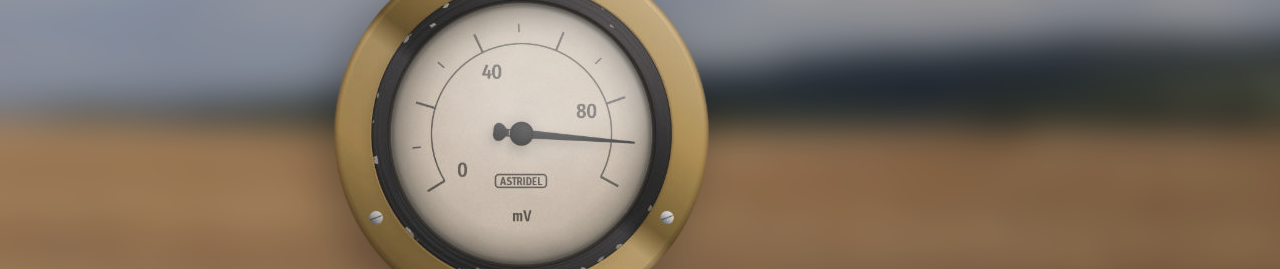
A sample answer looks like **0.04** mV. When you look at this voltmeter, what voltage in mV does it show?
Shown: **90** mV
